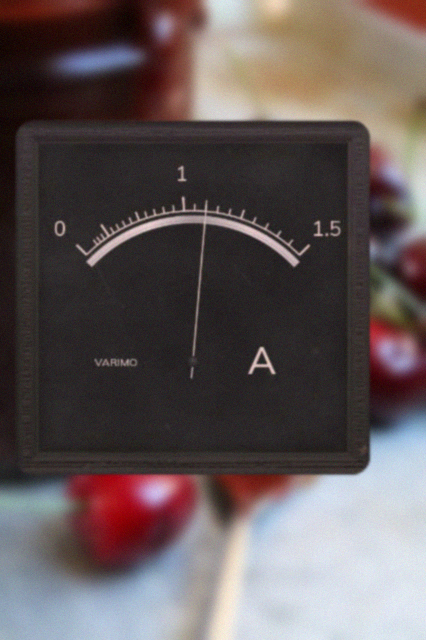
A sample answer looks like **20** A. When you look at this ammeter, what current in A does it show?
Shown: **1.1** A
